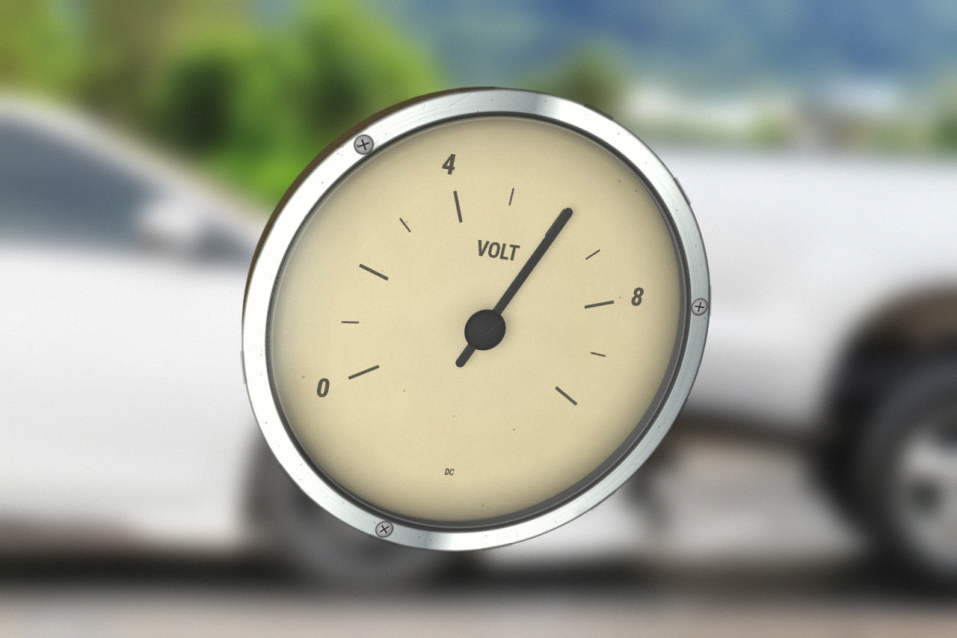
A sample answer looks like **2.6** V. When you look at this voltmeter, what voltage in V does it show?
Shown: **6** V
